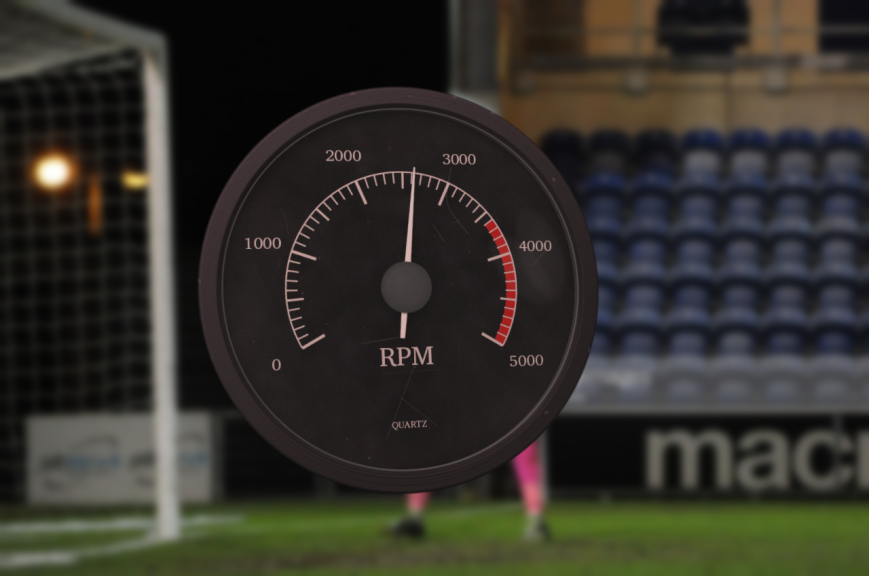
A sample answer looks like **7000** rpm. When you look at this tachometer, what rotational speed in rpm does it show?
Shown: **2600** rpm
